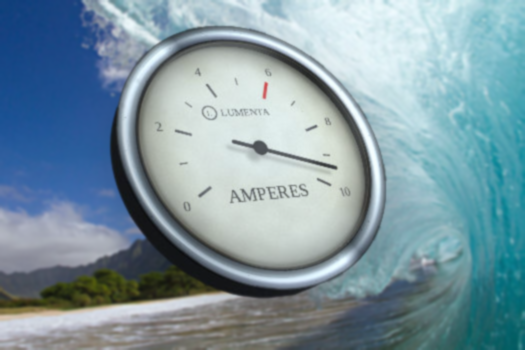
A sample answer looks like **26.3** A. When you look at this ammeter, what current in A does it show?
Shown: **9.5** A
